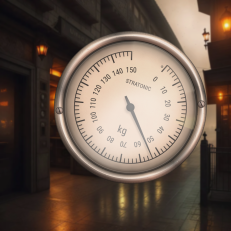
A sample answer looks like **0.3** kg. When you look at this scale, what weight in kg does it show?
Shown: **54** kg
